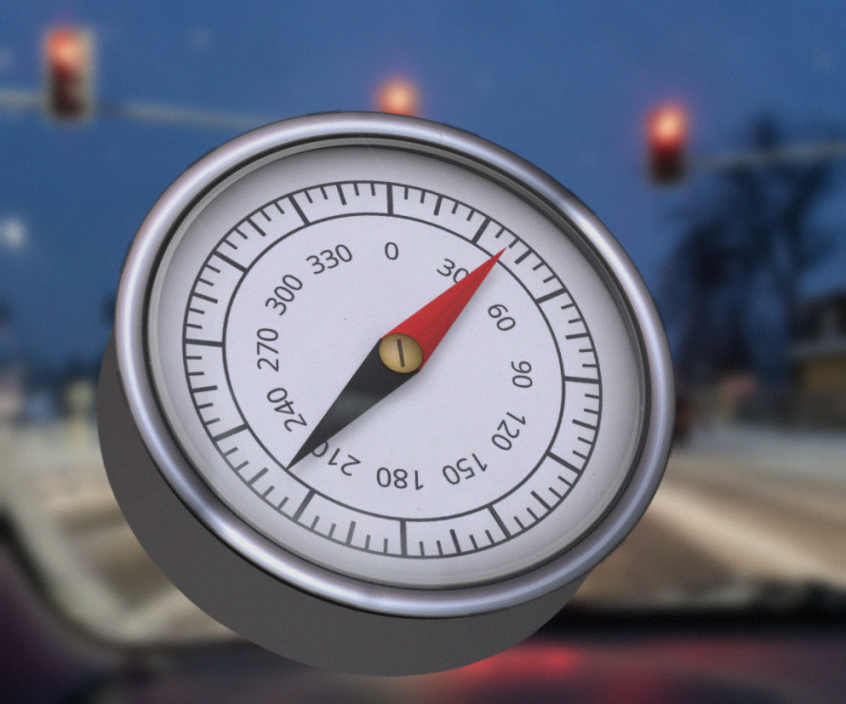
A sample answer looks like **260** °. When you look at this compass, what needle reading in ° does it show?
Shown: **40** °
